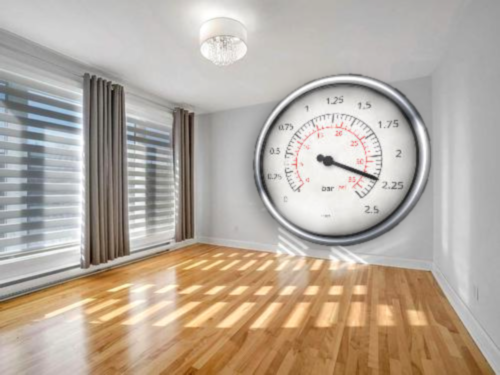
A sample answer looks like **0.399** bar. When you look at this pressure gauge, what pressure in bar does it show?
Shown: **2.25** bar
